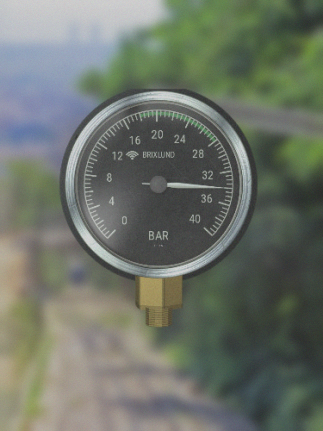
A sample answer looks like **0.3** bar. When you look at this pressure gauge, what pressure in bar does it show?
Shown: **34** bar
